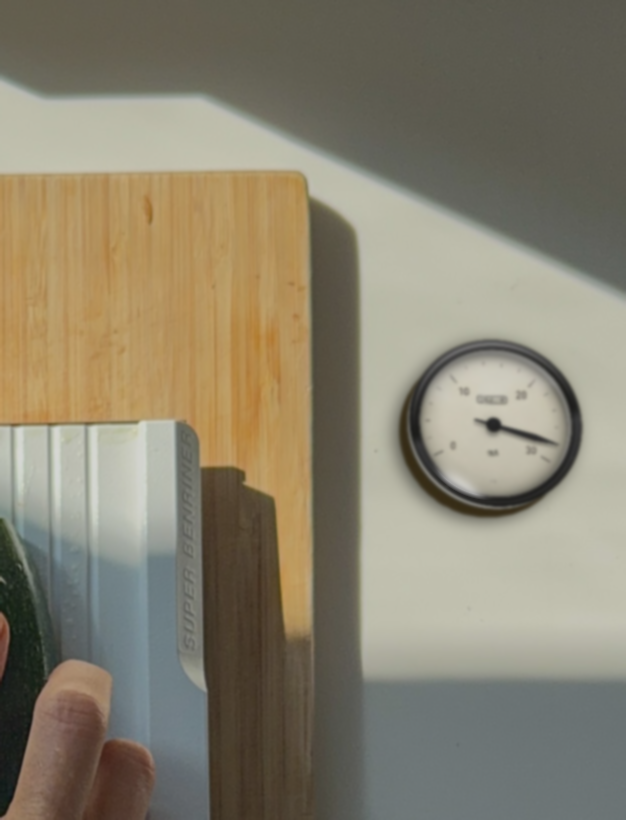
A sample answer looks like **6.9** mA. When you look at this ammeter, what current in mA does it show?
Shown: **28** mA
